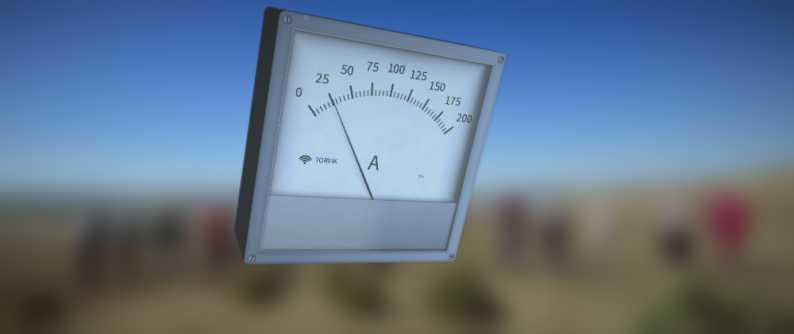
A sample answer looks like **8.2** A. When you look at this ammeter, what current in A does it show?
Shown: **25** A
